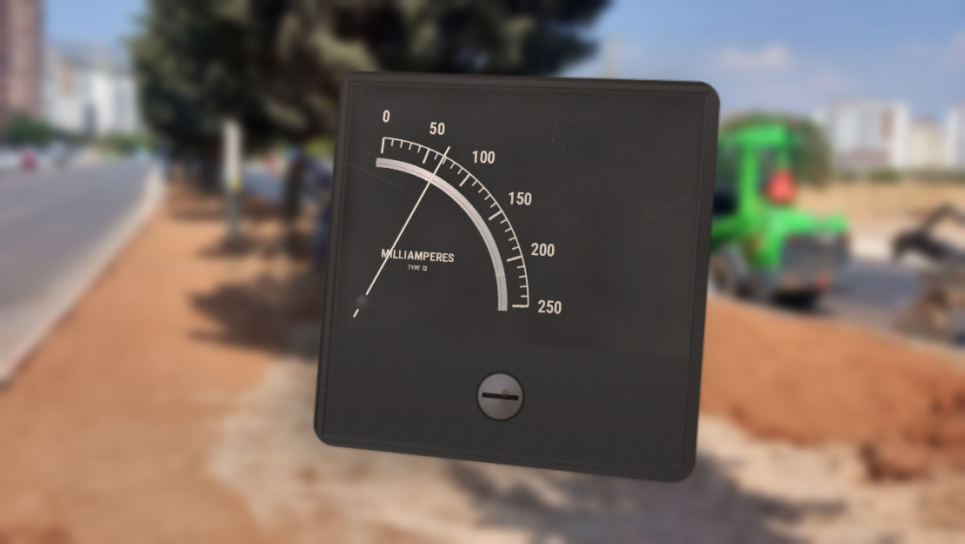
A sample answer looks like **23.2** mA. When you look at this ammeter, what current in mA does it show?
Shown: **70** mA
